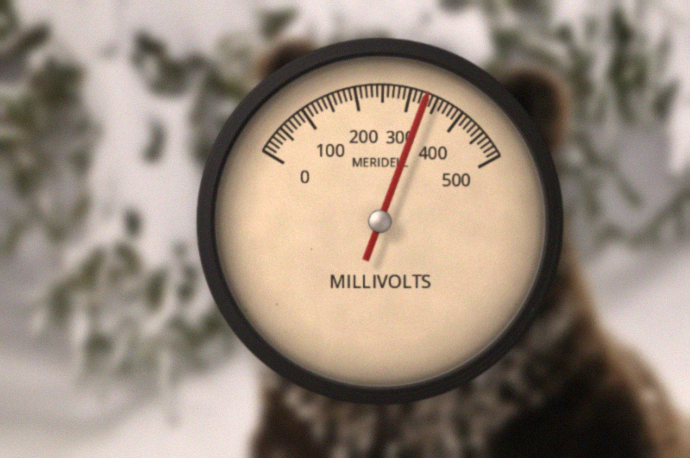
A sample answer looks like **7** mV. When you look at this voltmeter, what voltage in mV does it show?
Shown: **330** mV
